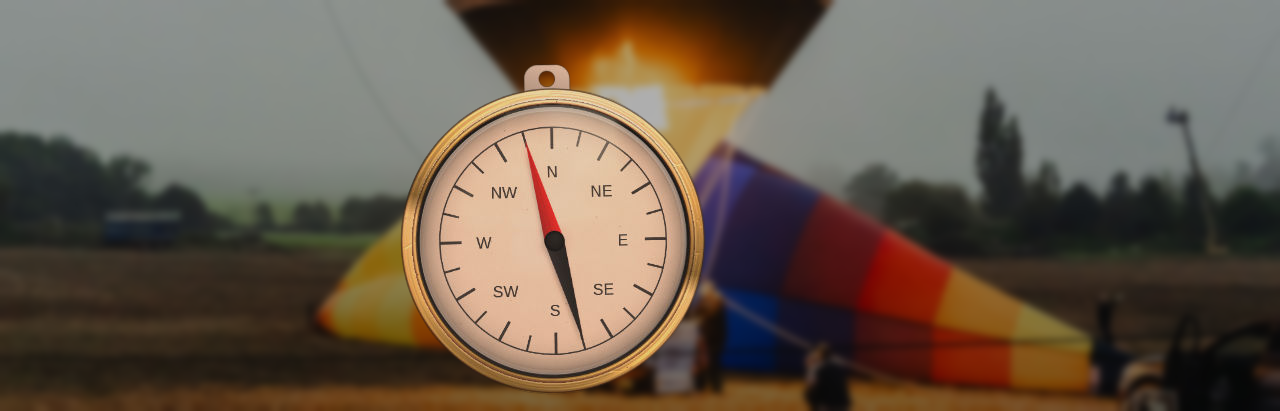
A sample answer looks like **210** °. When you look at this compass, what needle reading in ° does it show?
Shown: **345** °
